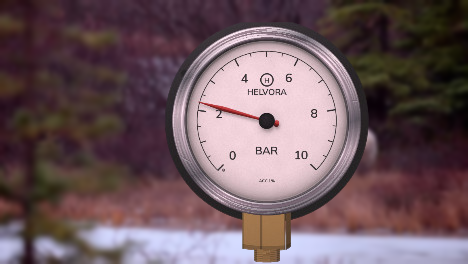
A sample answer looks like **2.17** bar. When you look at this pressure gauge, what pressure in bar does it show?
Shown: **2.25** bar
